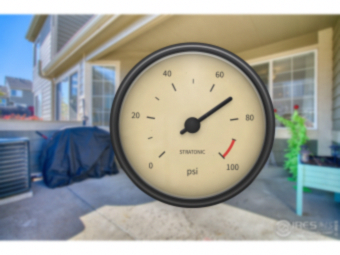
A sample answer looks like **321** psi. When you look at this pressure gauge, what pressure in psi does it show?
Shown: **70** psi
